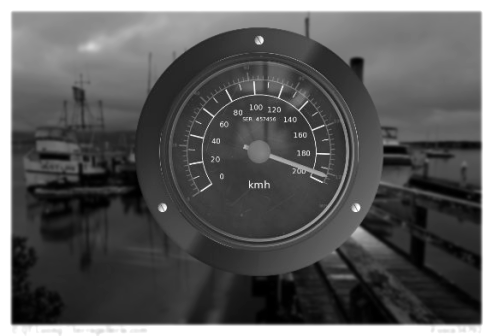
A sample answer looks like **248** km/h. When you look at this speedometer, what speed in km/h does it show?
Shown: **195** km/h
